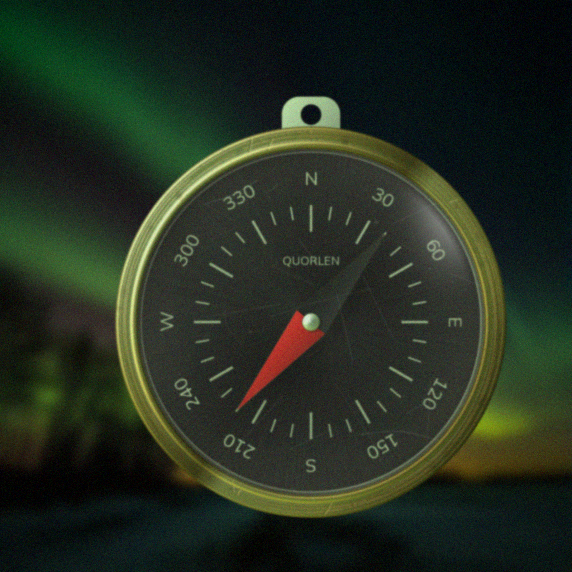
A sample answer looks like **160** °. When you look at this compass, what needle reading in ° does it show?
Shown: **220** °
